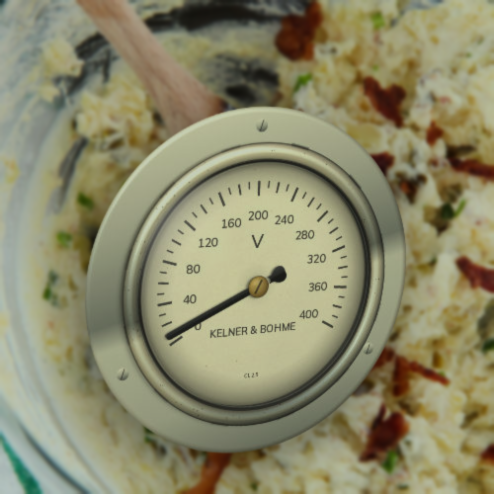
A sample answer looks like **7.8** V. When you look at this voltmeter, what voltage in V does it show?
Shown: **10** V
